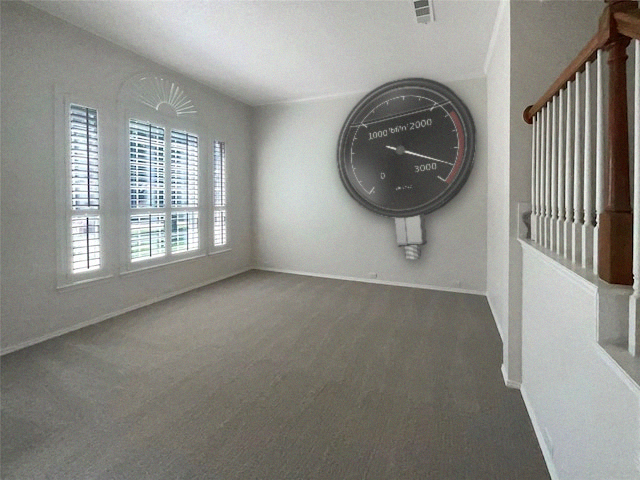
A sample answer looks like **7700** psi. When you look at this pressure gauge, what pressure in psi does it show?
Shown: **2800** psi
